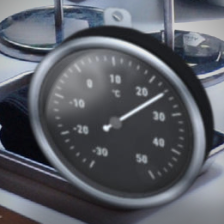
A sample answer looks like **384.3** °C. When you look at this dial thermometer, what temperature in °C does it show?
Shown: **24** °C
